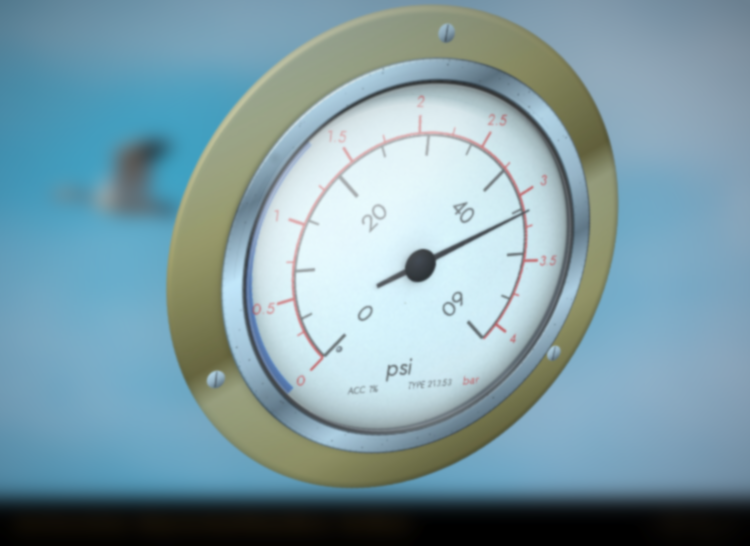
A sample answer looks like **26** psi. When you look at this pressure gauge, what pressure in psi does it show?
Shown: **45** psi
